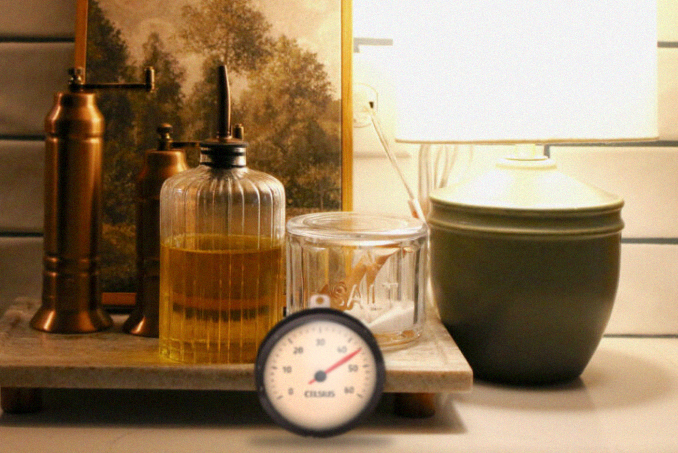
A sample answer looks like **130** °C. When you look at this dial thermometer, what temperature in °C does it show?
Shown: **44** °C
